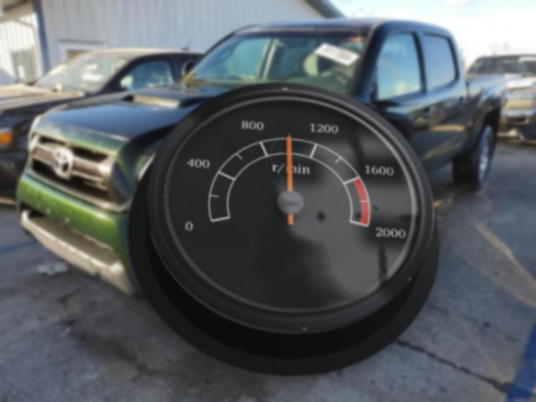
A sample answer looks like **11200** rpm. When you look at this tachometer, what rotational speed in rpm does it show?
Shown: **1000** rpm
